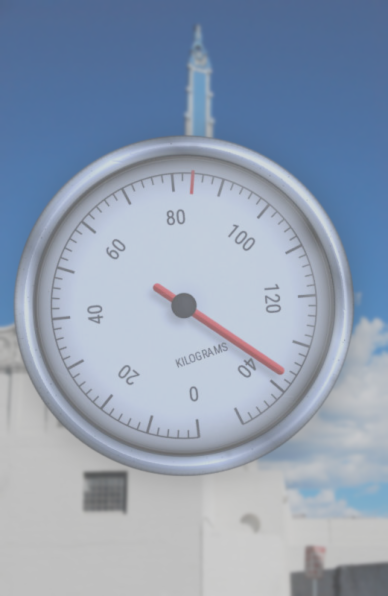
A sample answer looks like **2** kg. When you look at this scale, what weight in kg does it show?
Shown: **137** kg
